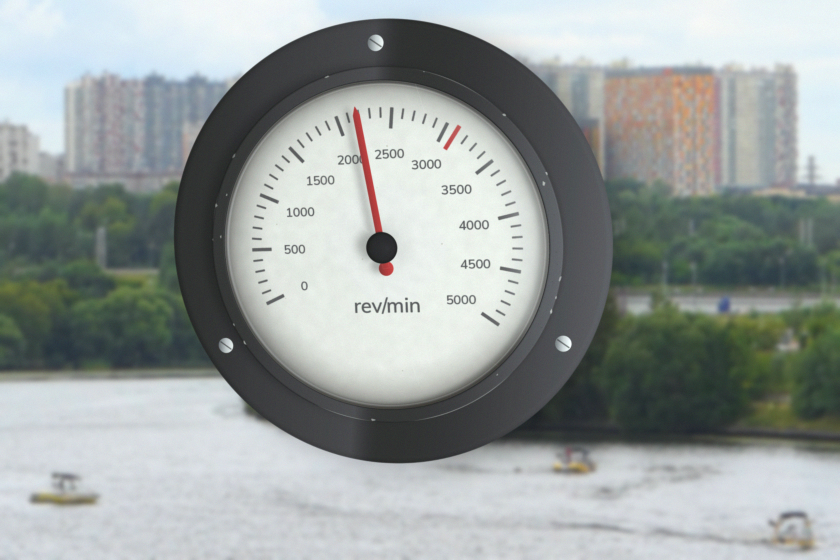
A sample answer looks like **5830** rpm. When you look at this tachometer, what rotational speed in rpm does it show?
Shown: **2200** rpm
